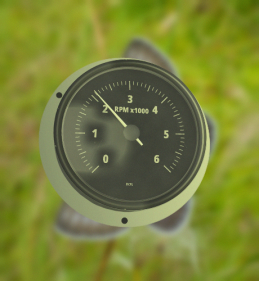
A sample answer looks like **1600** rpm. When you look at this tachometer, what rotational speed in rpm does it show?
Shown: **2100** rpm
